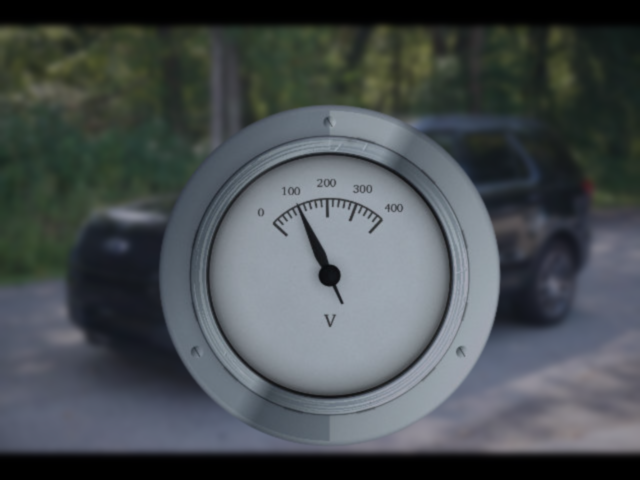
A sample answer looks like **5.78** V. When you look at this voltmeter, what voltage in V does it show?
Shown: **100** V
